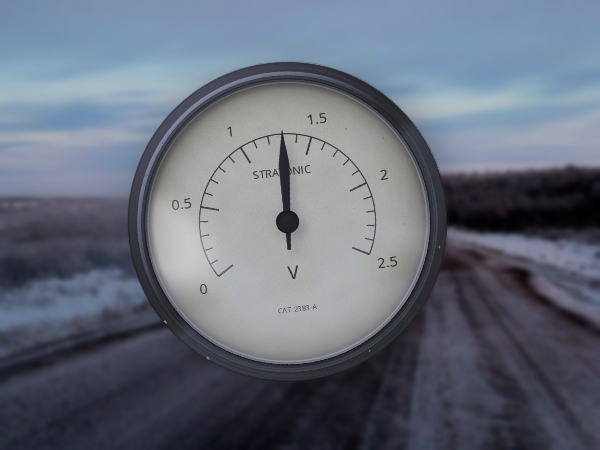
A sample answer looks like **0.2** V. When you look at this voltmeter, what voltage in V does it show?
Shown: **1.3** V
